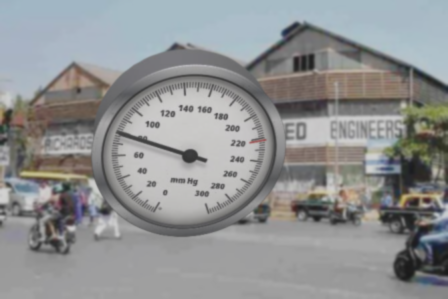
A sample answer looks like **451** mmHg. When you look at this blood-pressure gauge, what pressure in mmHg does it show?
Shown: **80** mmHg
